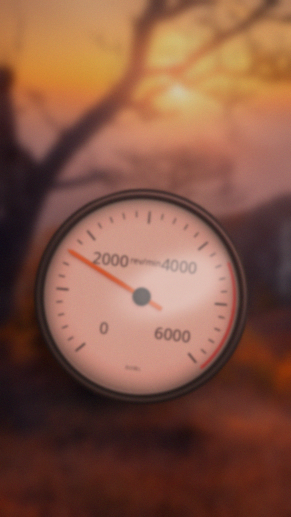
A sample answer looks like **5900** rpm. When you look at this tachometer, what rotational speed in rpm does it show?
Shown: **1600** rpm
